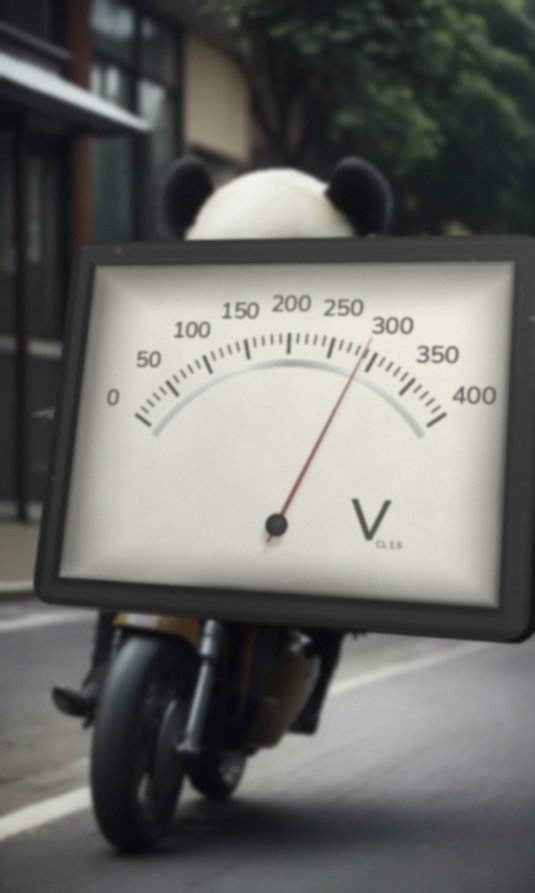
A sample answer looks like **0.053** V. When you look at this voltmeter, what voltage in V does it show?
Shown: **290** V
